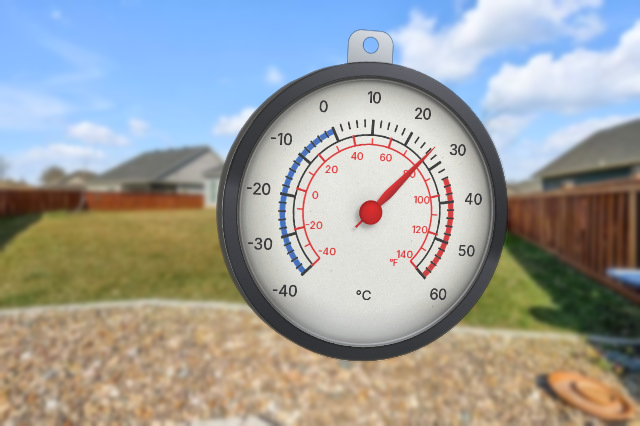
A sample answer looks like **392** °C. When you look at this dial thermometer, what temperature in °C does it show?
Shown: **26** °C
